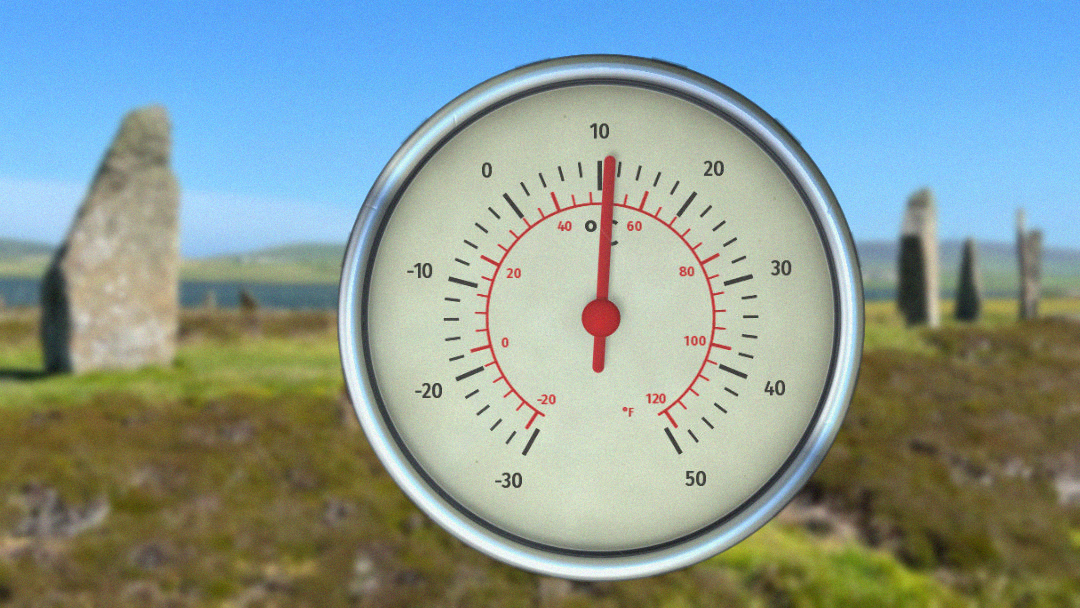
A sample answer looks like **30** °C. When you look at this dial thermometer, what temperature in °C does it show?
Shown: **11** °C
